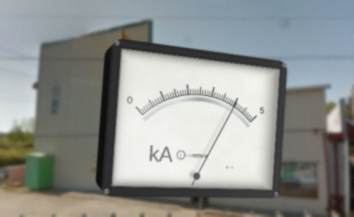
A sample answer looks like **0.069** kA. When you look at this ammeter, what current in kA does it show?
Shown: **4** kA
